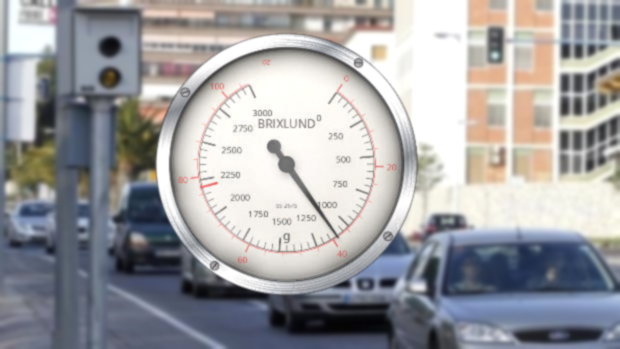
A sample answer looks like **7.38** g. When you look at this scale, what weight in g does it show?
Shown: **1100** g
